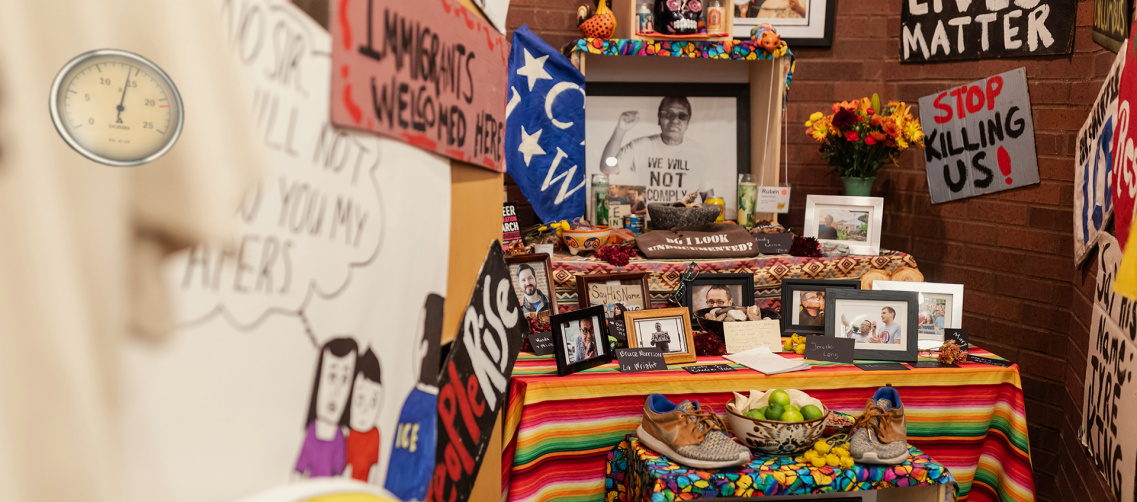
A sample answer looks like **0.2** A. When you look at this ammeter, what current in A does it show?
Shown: **14** A
